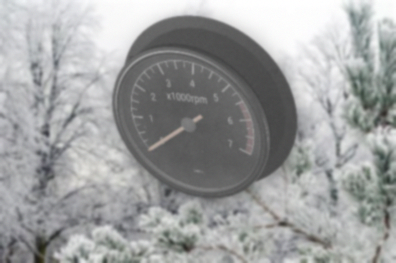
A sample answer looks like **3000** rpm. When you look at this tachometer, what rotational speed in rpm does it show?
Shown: **0** rpm
